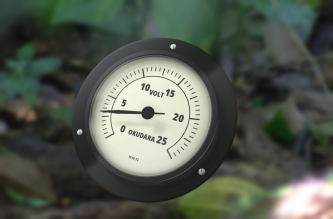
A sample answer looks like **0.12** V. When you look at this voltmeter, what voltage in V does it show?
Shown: **3** V
